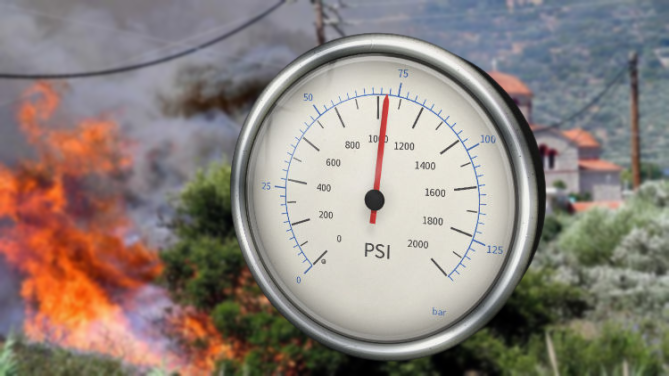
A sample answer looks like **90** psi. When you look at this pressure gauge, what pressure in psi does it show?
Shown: **1050** psi
